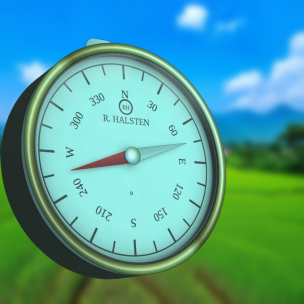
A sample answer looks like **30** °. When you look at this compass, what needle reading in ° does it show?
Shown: **255** °
